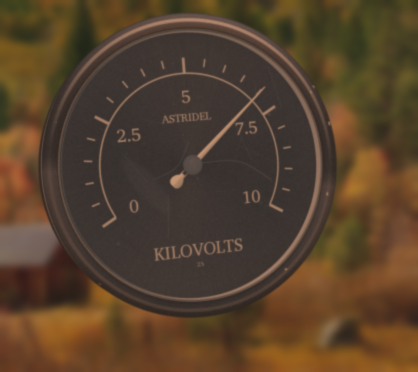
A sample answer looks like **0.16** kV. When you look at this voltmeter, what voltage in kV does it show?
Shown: **7** kV
